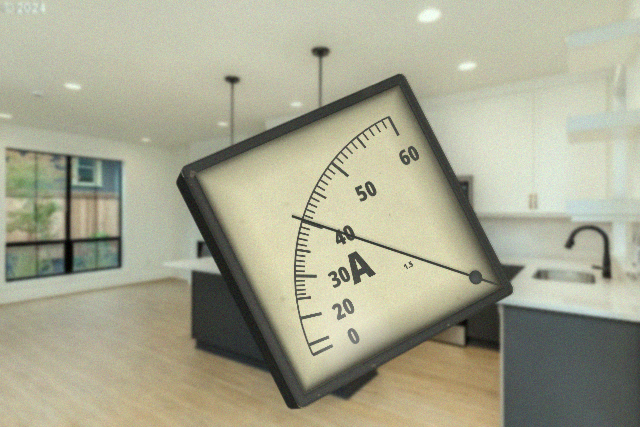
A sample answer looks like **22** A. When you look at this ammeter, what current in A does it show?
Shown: **40** A
